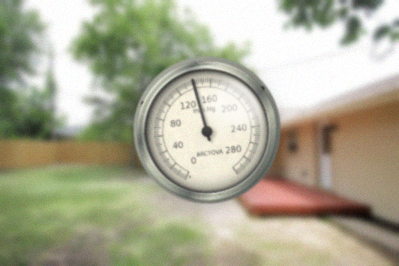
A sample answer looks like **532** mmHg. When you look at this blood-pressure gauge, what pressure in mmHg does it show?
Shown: **140** mmHg
